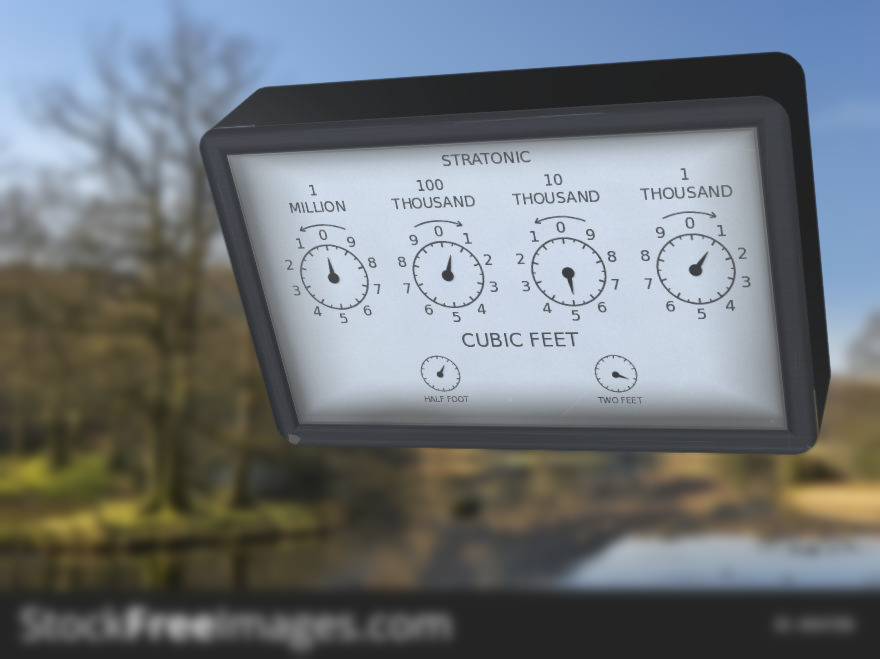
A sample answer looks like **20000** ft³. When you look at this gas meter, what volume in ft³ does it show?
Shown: **5100** ft³
